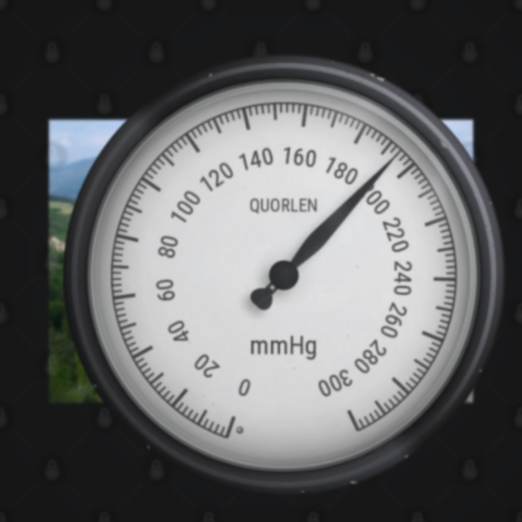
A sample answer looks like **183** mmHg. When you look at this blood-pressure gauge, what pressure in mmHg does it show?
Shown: **194** mmHg
